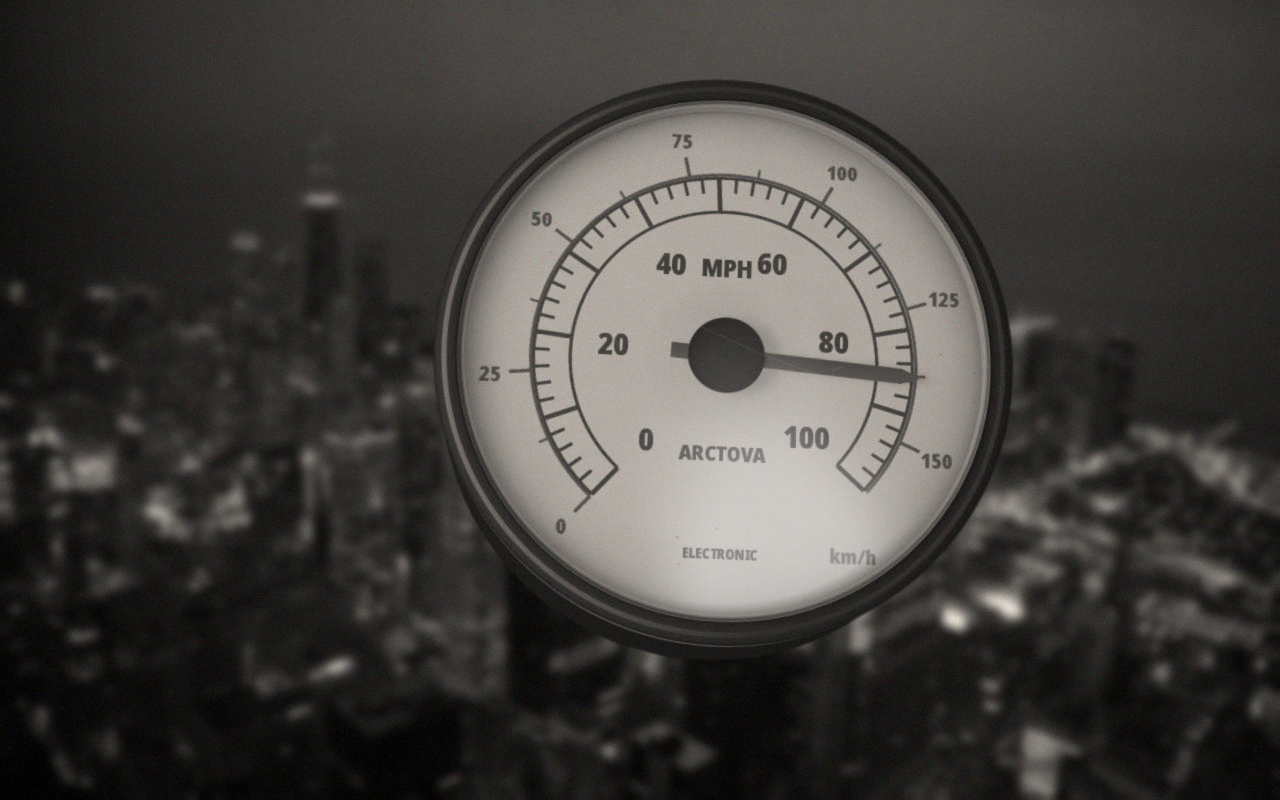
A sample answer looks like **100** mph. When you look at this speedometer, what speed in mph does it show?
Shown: **86** mph
